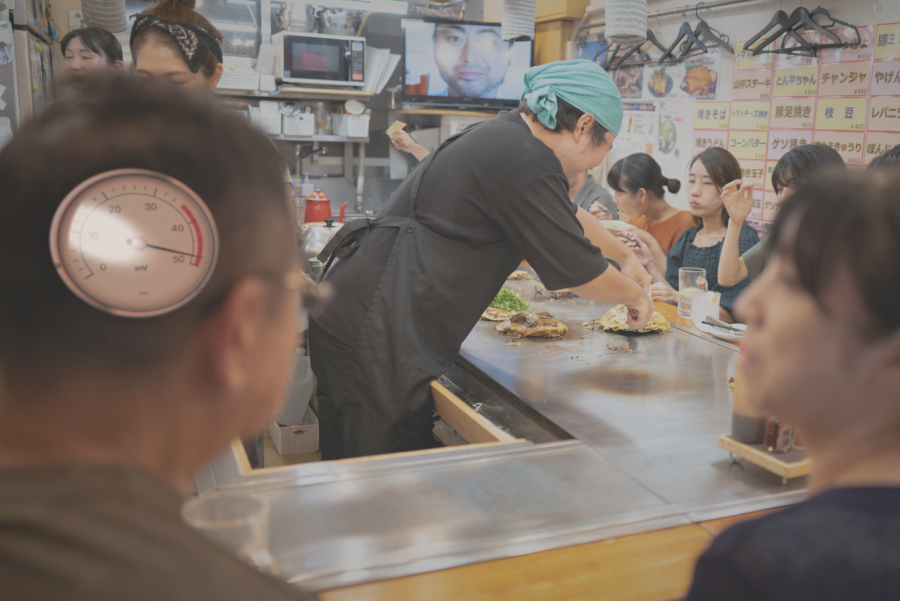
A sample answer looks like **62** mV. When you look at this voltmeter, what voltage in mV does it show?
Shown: **48** mV
